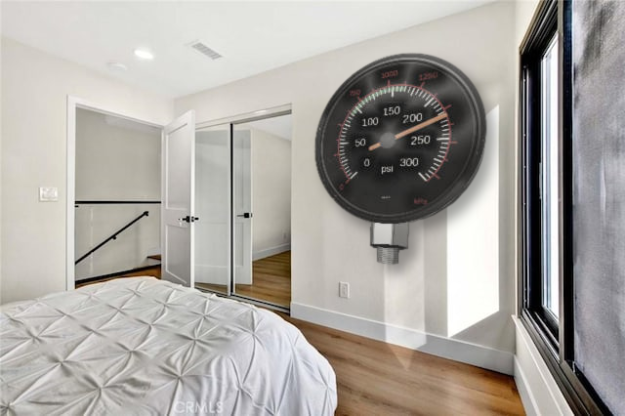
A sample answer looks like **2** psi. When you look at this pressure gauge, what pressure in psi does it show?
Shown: **225** psi
